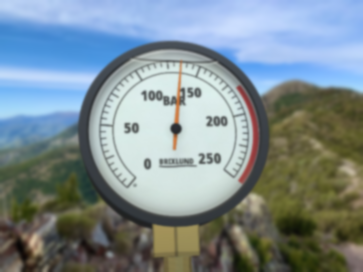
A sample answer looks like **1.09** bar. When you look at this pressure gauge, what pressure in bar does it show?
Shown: **135** bar
